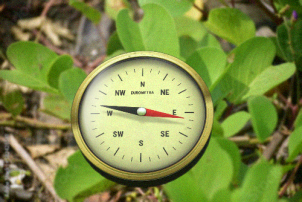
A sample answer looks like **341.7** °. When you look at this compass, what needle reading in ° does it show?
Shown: **100** °
